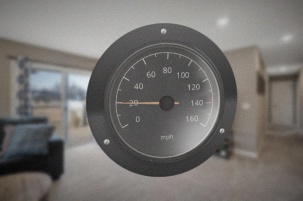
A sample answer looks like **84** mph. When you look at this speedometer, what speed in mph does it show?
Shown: **20** mph
